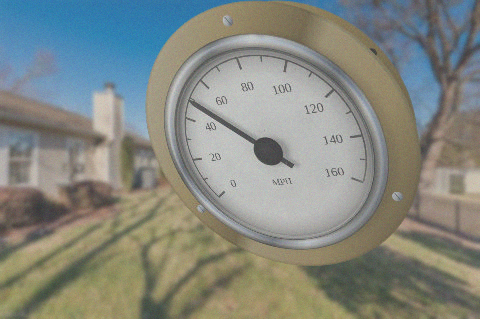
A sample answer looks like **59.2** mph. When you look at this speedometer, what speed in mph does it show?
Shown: **50** mph
